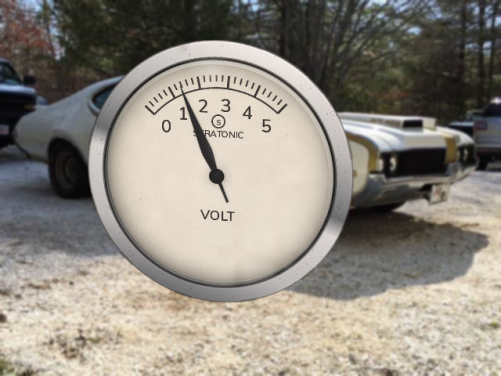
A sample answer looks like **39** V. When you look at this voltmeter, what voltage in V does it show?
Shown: **1.4** V
